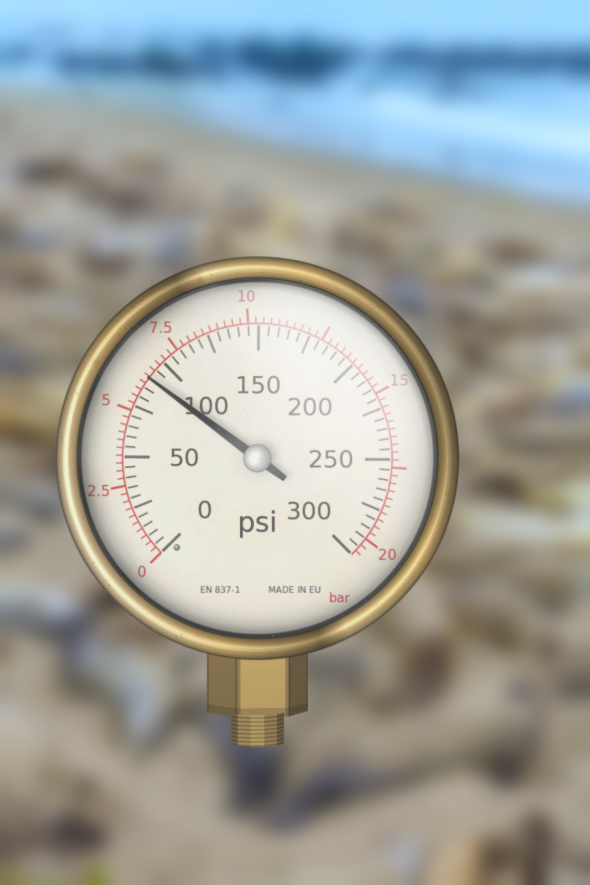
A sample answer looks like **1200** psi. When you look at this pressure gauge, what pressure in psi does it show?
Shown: **90** psi
